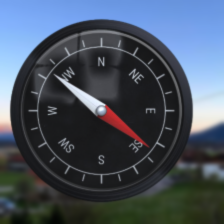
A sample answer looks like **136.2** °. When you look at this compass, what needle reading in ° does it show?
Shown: **127.5** °
